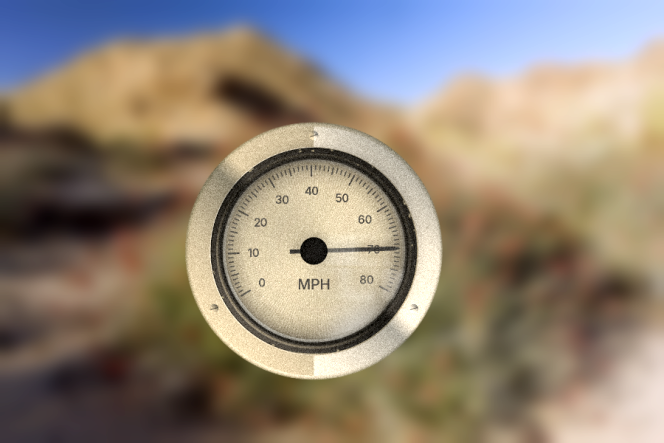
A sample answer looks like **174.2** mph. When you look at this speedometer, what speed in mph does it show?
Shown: **70** mph
